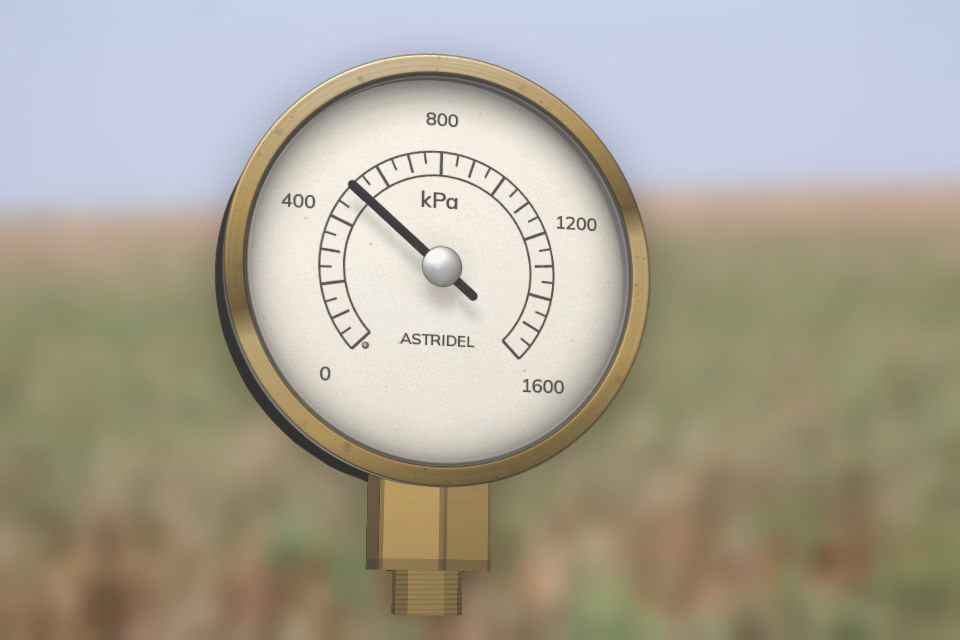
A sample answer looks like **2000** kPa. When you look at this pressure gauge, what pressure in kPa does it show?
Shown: **500** kPa
